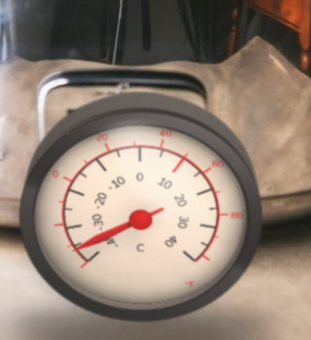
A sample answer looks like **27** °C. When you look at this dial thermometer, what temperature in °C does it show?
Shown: **-35** °C
